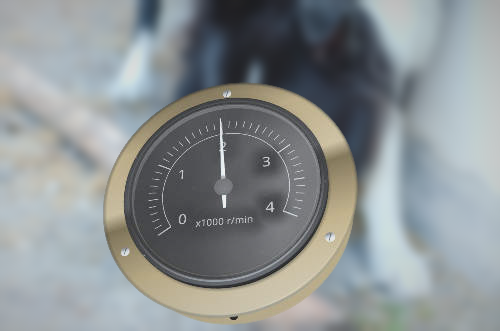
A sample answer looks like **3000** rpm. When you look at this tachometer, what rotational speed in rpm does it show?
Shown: **2000** rpm
